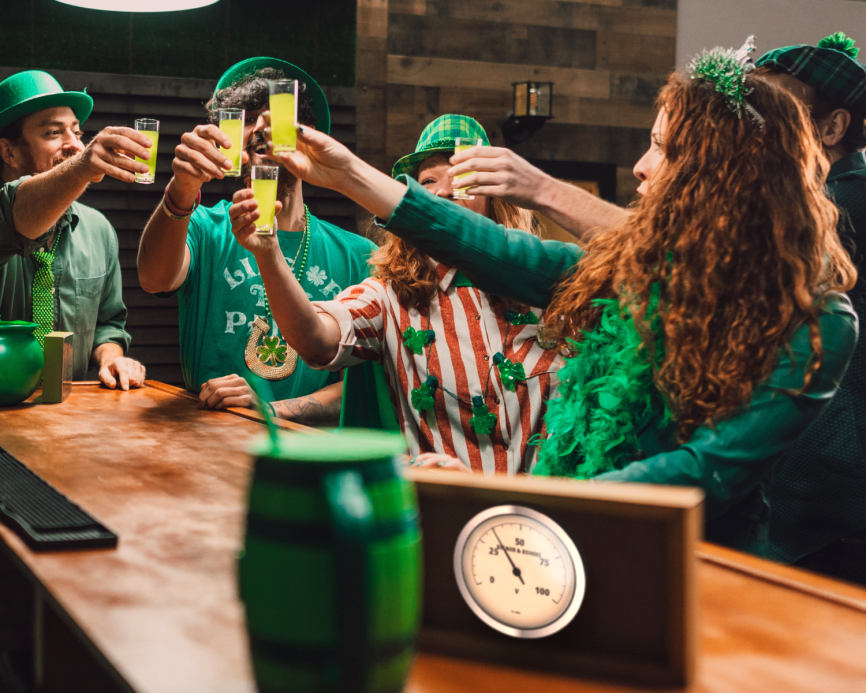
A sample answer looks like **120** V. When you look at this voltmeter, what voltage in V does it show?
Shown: **35** V
